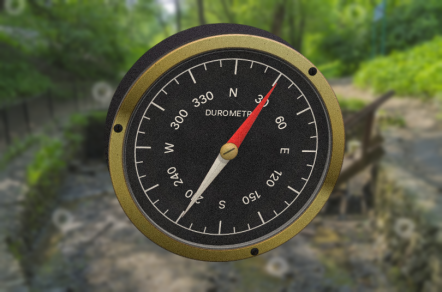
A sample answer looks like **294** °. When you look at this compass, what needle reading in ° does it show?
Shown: **30** °
